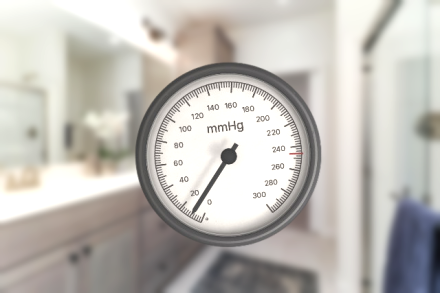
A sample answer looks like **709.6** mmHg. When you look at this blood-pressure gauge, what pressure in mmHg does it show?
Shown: **10** mmHg
